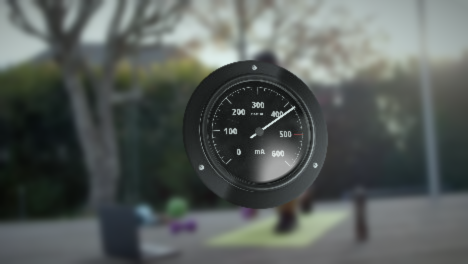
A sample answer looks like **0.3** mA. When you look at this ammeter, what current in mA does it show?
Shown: **420** mA
